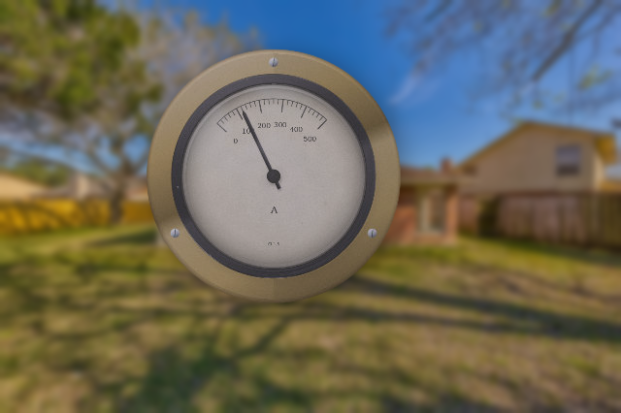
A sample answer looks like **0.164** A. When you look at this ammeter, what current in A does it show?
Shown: **120** A
